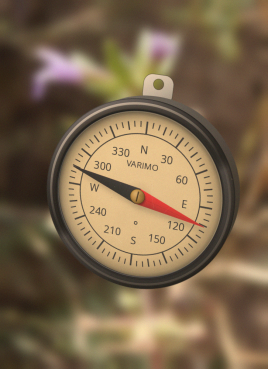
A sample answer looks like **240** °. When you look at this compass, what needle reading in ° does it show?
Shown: **105** °
